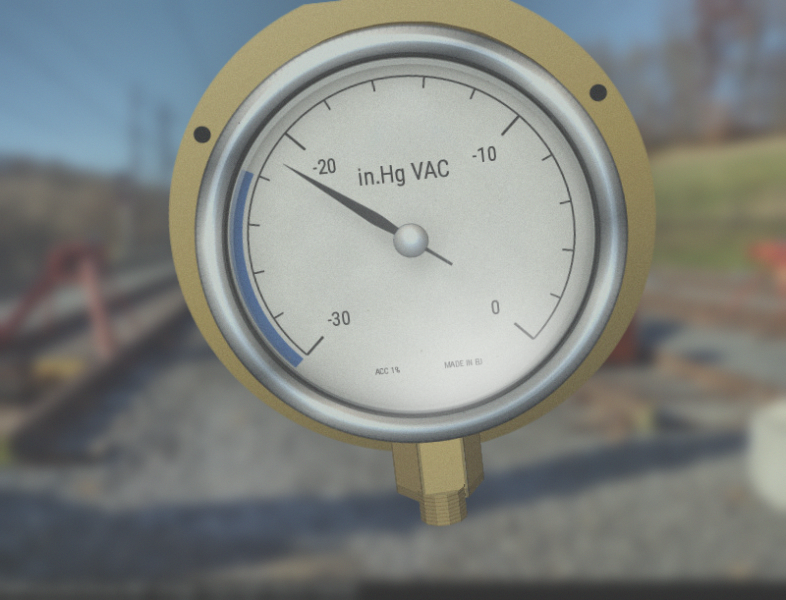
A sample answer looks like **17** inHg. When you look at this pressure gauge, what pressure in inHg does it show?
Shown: **-21** inHg
